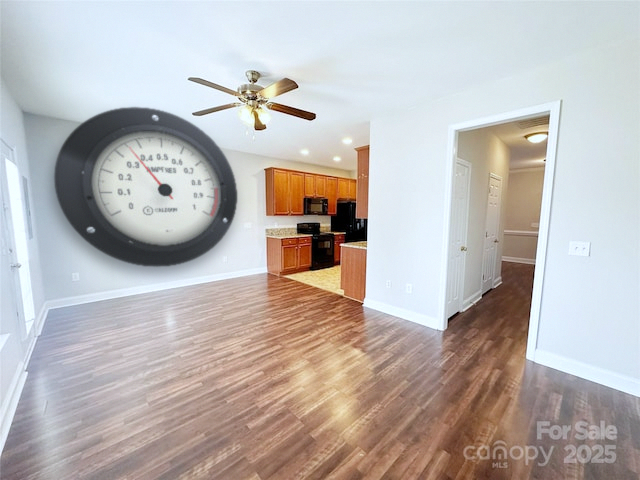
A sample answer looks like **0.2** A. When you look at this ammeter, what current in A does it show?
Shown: **0.35** A
